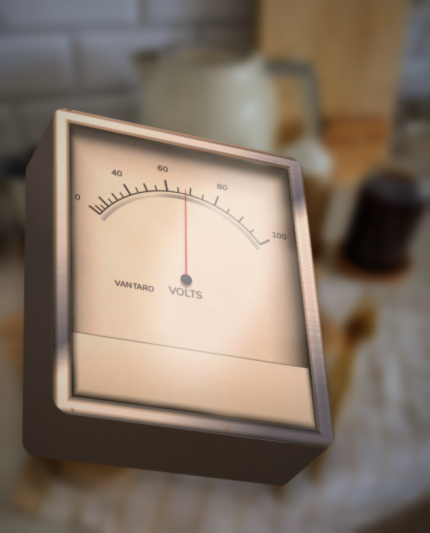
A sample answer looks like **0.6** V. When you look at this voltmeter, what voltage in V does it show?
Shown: **67.5** V
